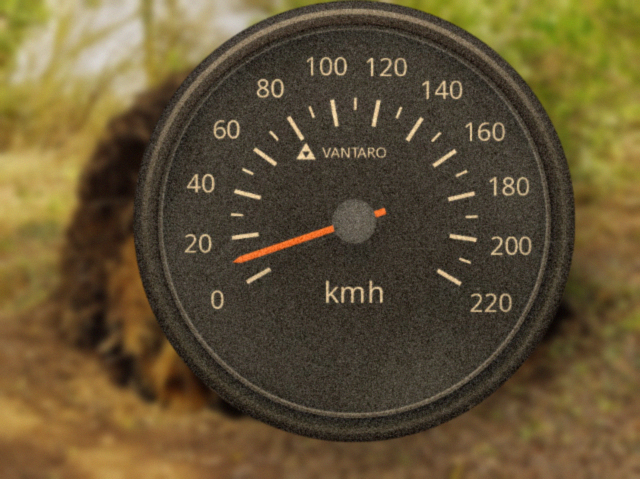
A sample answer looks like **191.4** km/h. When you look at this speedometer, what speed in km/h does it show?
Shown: **10** km/h
